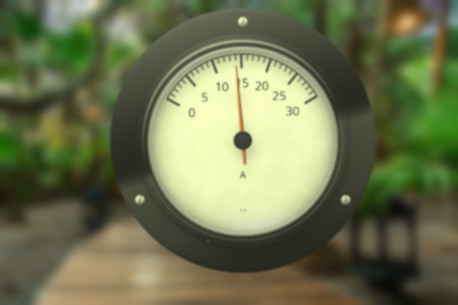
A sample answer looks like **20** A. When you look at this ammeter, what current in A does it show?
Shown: **14** A
